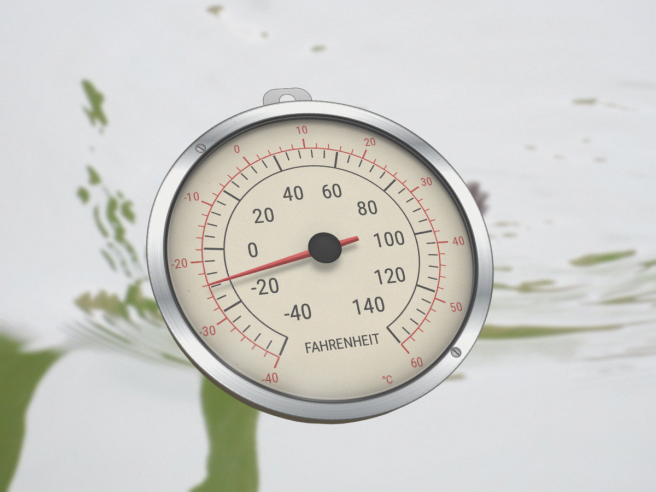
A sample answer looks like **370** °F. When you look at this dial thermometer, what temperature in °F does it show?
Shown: **-12** °F
